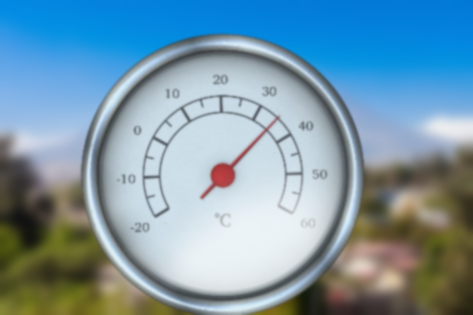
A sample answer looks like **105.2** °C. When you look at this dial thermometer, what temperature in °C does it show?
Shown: **35** °C
